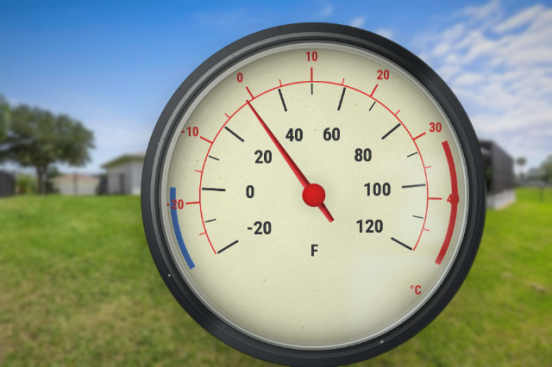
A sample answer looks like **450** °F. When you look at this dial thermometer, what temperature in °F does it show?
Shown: **30** °F
